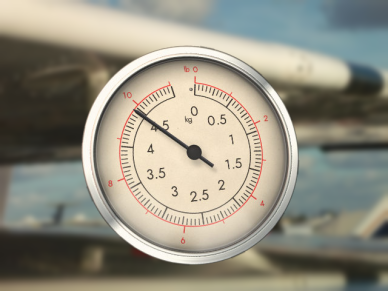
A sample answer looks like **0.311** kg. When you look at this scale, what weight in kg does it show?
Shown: **4.45** kg
